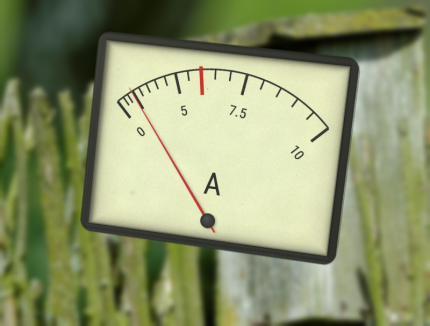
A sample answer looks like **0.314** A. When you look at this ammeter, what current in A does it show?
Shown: **2.5** A
